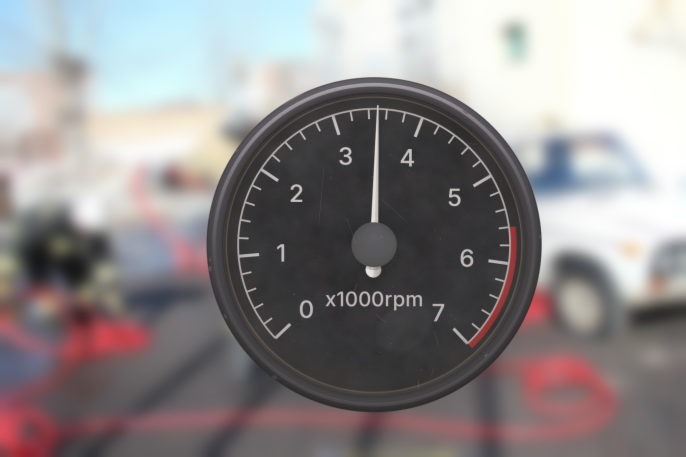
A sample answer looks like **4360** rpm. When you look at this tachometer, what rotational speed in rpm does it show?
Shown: **3500** rpm
